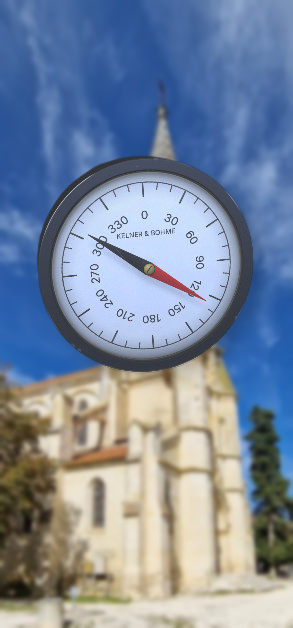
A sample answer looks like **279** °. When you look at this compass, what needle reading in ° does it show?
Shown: **125** °
